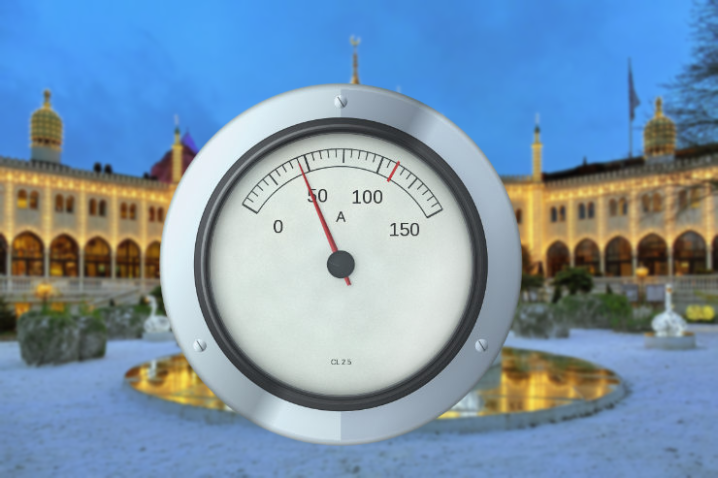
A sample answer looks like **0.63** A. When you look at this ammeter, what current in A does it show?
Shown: **45** A
